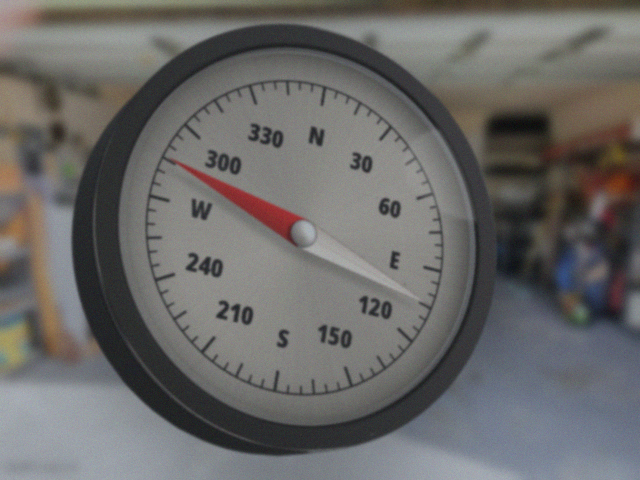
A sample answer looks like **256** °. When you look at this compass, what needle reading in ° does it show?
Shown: **285** °
